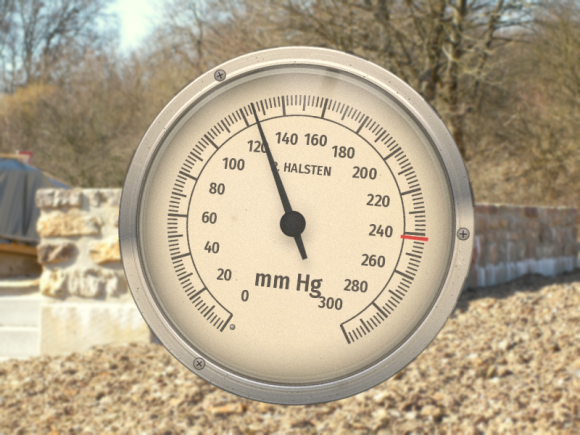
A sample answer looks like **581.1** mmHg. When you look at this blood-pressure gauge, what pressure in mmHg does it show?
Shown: **126** mmHg
